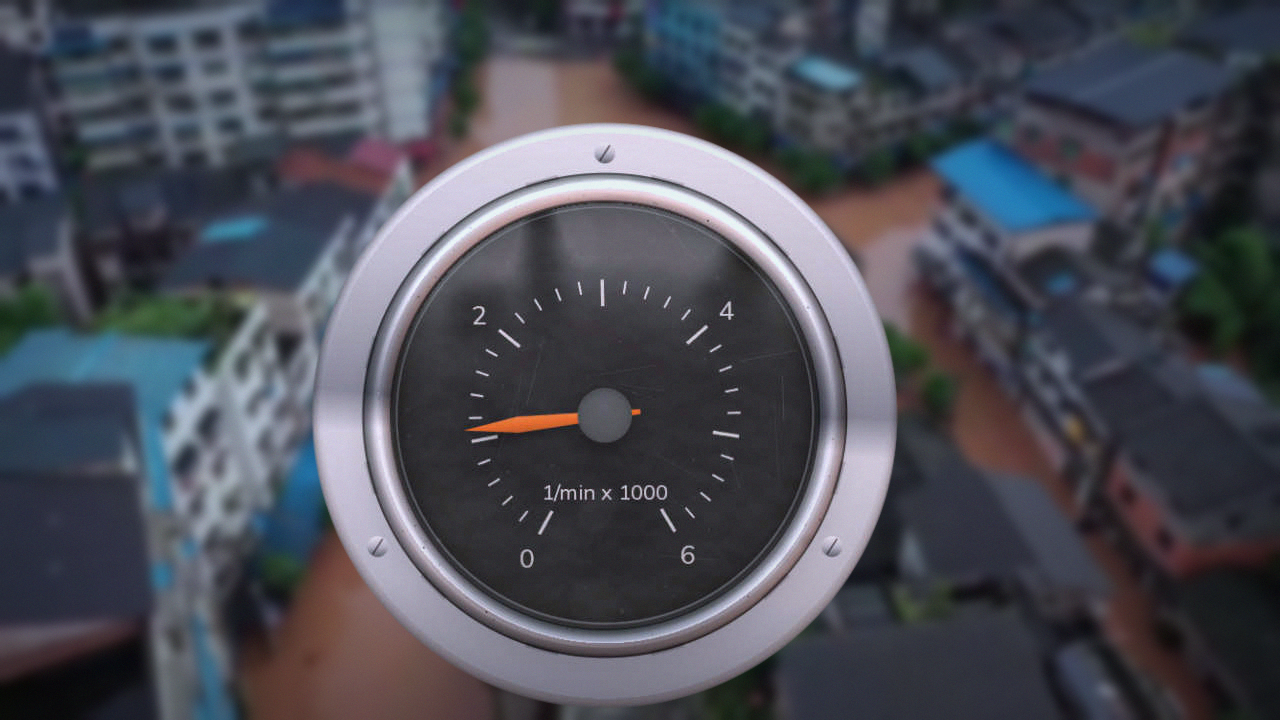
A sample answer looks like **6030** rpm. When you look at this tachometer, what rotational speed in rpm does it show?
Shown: **1100** rpm
